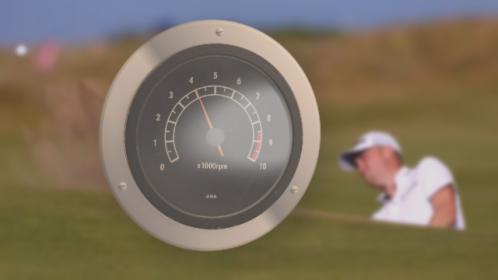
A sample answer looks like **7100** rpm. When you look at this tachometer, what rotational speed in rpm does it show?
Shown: **4000** rpm
